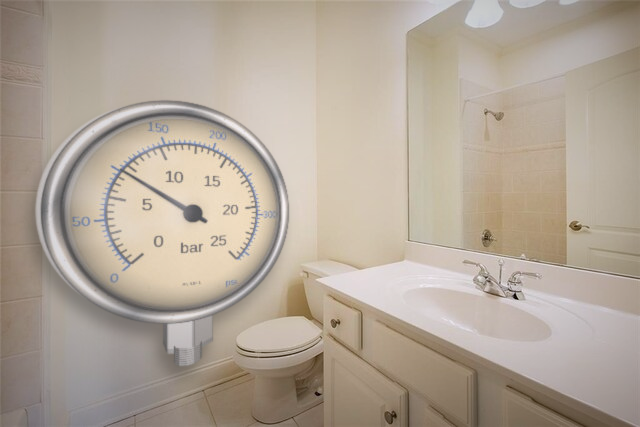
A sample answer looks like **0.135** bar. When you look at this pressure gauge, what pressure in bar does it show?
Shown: **7** bar
